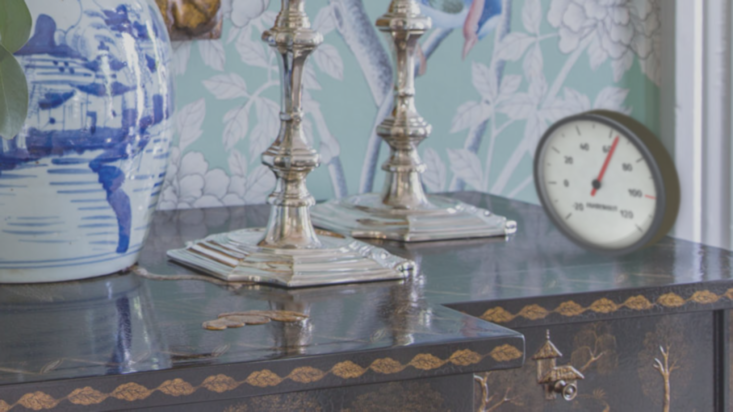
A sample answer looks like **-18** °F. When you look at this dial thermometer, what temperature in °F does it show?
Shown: **65** °F
